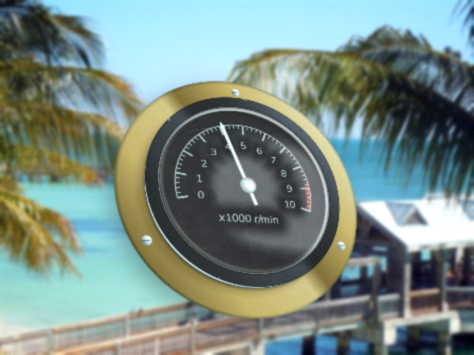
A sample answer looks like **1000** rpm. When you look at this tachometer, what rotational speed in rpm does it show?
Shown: **4000** rpm
